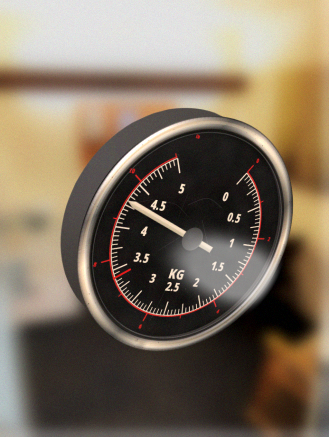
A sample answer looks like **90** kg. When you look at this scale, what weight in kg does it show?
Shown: **4.3** kg
